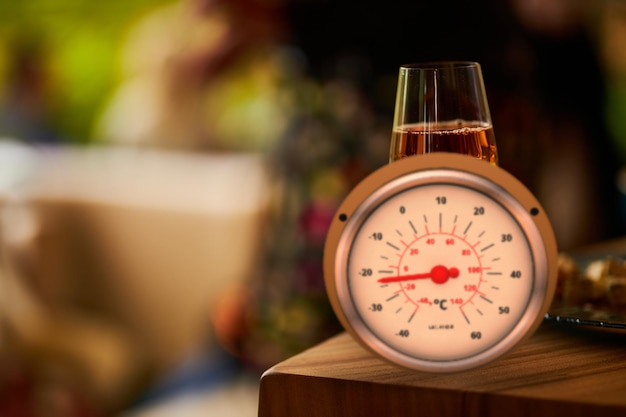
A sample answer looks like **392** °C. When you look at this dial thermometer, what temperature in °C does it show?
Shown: **-22.5** °C
